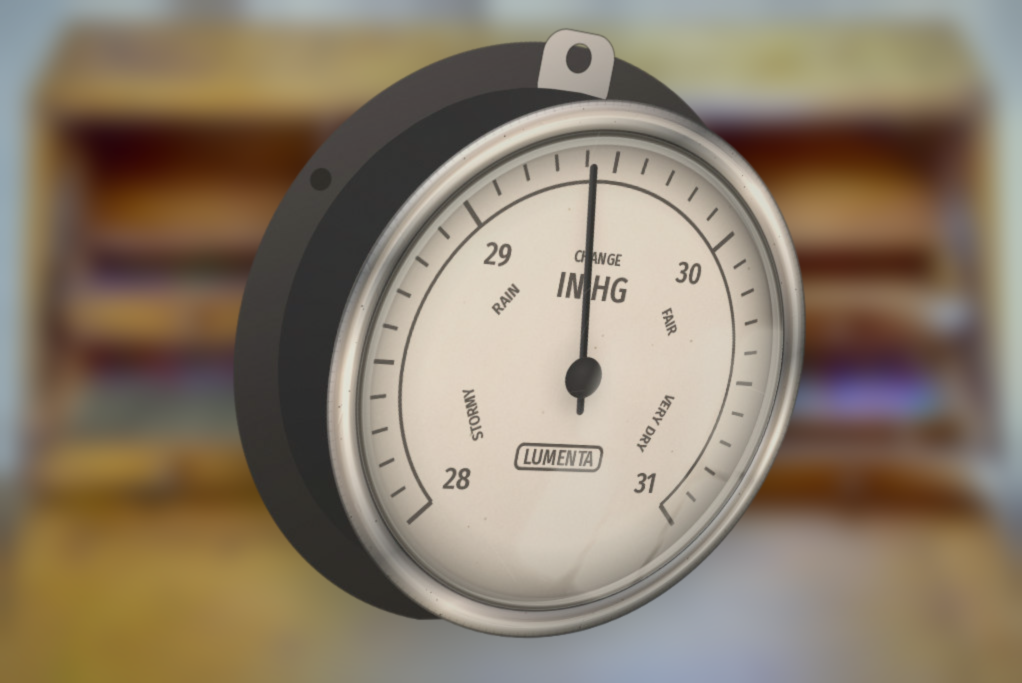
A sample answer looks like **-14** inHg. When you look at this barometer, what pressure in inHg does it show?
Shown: **29.4** inHg
